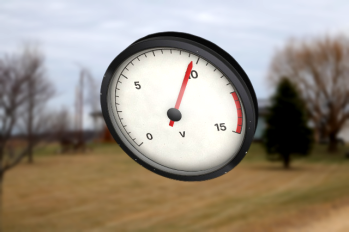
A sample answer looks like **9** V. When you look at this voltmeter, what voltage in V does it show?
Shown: **9.75** V
